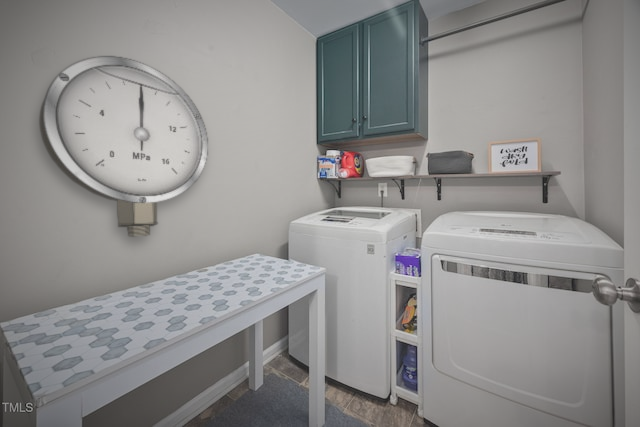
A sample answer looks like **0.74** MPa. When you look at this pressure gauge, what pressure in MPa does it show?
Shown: **8** MPa
